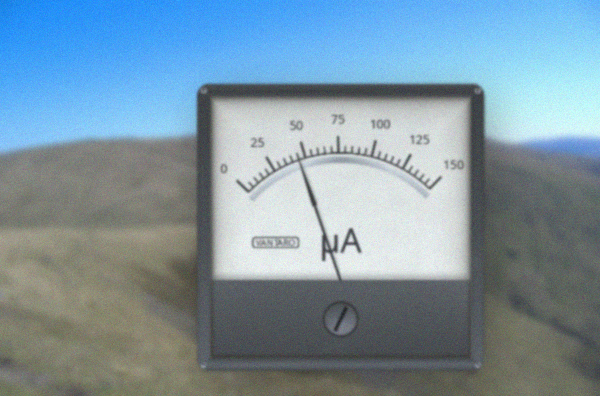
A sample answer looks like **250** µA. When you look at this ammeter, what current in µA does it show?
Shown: **45** µA
